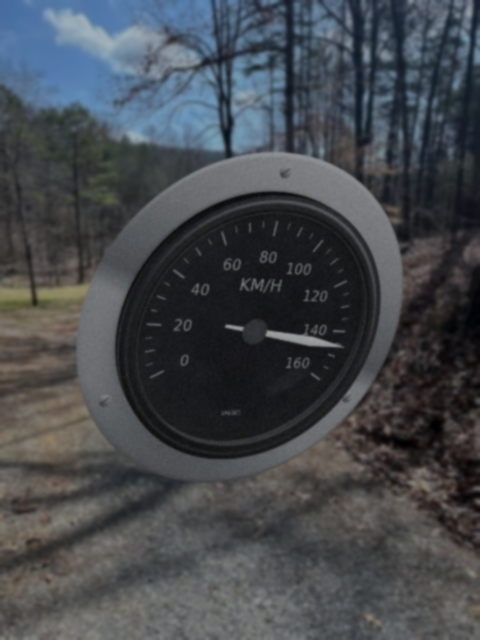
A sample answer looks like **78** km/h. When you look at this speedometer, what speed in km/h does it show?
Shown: **145** km/h
